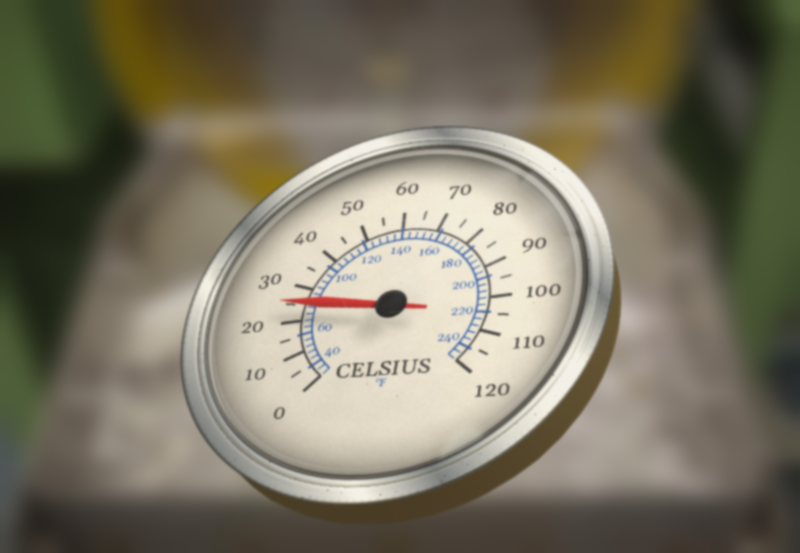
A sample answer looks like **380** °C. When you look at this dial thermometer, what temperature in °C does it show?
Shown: **25** °C
